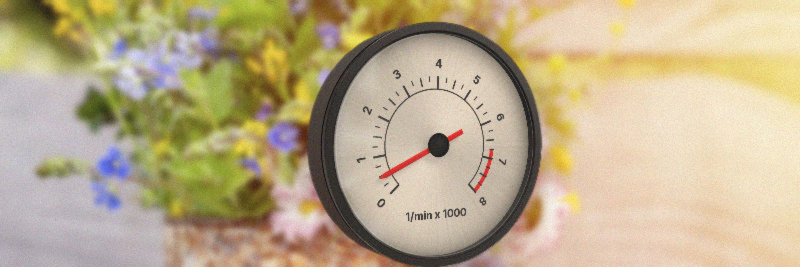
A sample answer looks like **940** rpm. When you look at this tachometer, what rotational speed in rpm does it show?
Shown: **500** rpm
